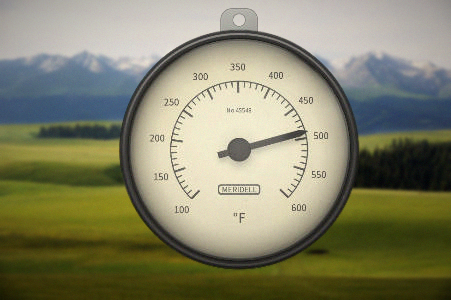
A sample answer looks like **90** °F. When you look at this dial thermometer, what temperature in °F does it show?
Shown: **490** °F
